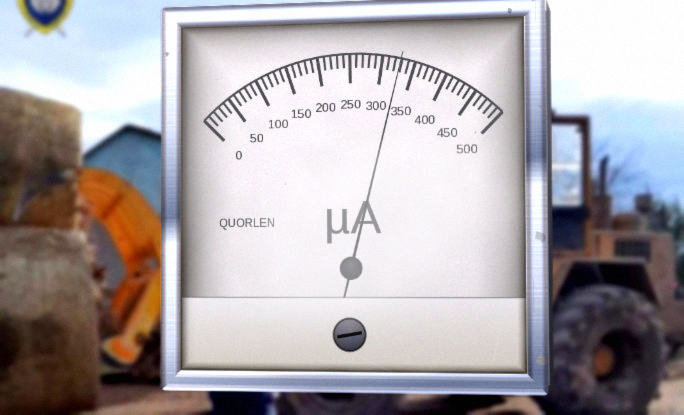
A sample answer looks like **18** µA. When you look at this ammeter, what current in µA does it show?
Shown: **330** µA
